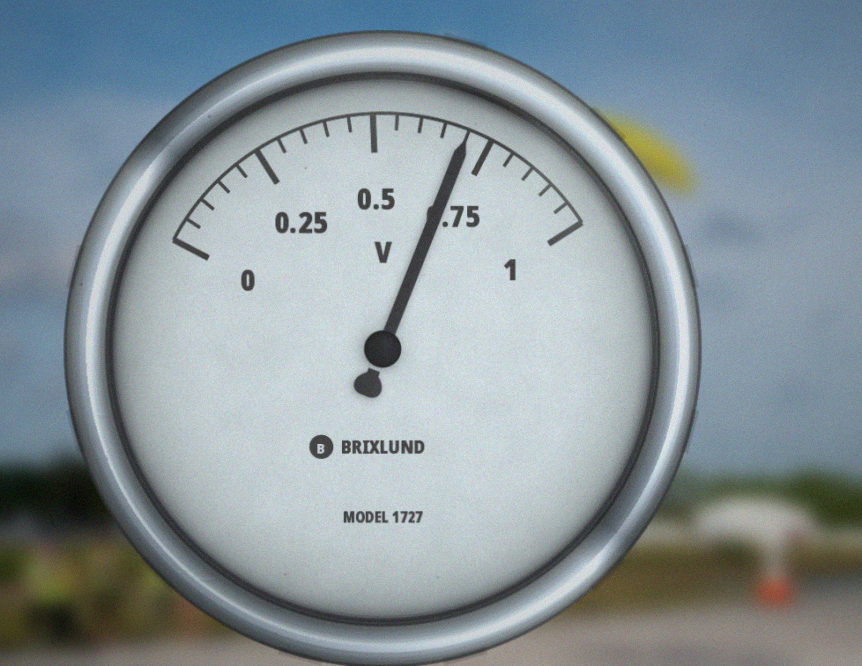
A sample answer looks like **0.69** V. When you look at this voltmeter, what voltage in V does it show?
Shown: **0.7** V
